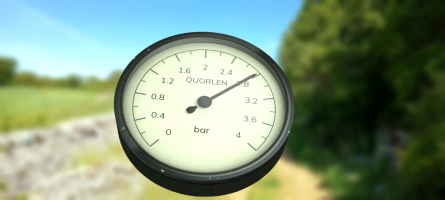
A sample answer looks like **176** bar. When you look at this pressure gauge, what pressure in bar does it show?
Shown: **2.8** bar
